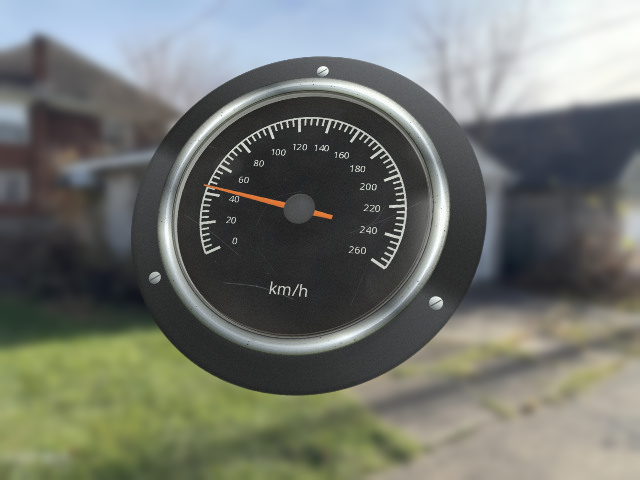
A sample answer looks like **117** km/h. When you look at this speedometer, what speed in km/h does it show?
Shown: **44** km/h
